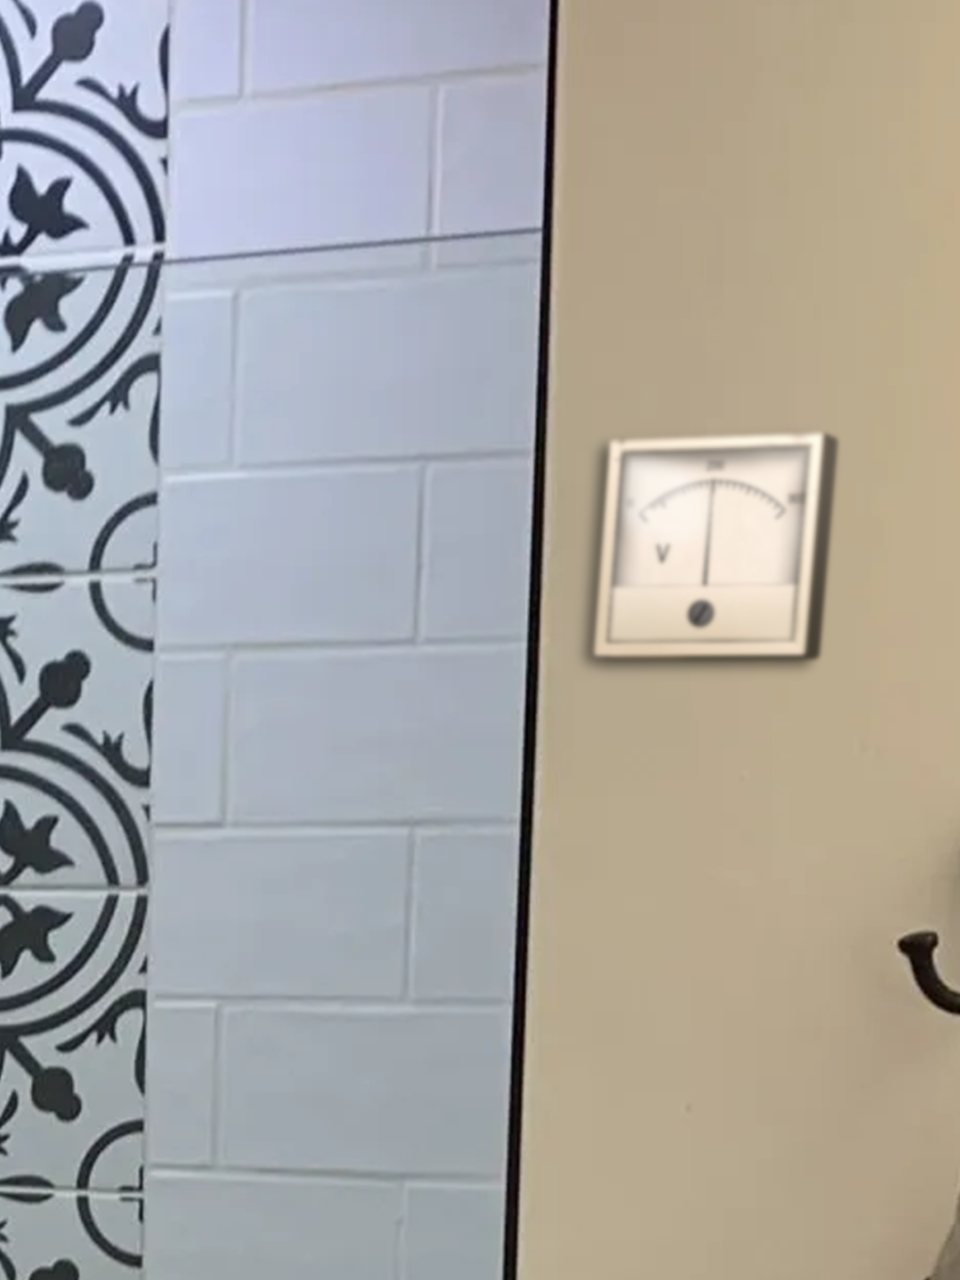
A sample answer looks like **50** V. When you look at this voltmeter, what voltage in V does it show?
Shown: **200** V
